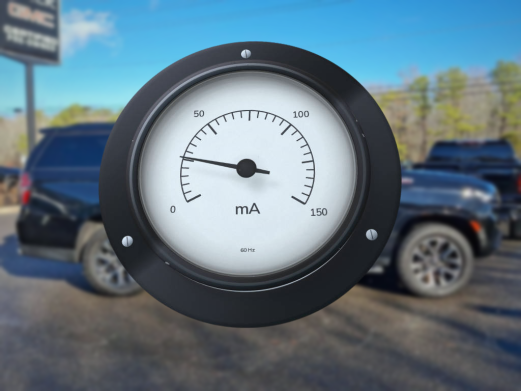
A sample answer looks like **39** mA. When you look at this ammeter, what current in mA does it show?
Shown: **25** mA
